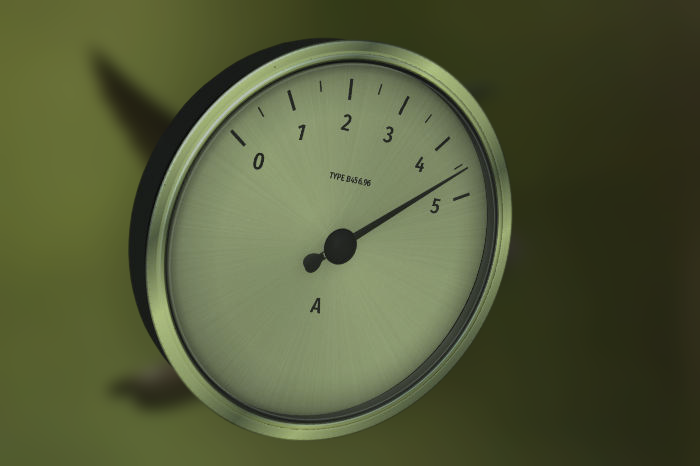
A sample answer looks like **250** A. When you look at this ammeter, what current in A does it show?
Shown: **4.5** A
